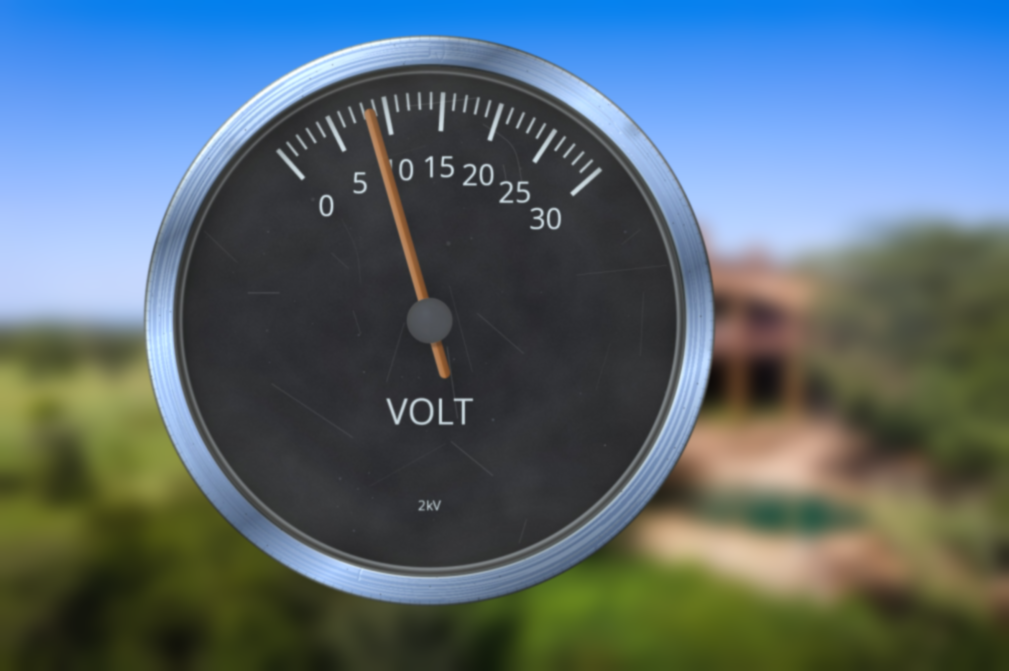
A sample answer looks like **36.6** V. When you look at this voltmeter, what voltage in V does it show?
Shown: **8.5** V
